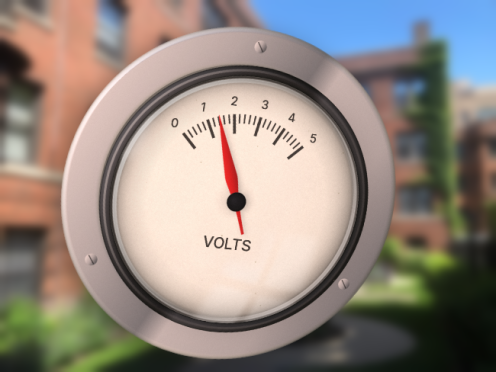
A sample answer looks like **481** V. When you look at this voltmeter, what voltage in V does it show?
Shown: **1.4** V
